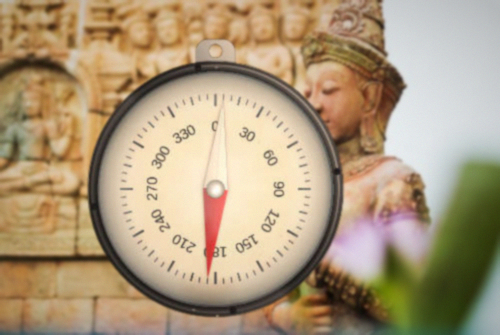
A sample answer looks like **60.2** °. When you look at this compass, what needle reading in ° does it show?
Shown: **185** °
